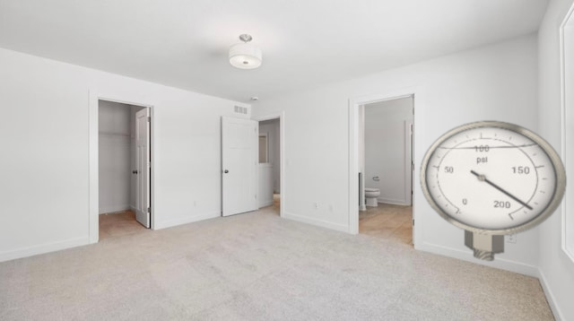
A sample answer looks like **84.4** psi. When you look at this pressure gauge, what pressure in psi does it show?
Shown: **185** psi
